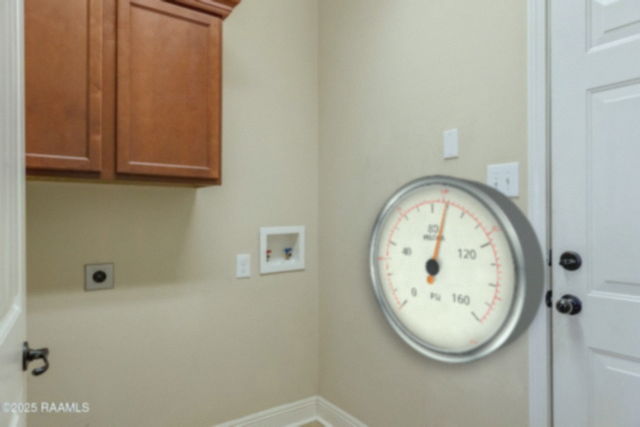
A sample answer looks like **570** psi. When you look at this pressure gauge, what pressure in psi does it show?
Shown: **90** psi
